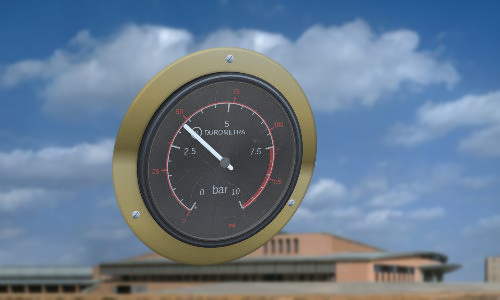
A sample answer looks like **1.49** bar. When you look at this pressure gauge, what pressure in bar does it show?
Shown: **3.25** bar
